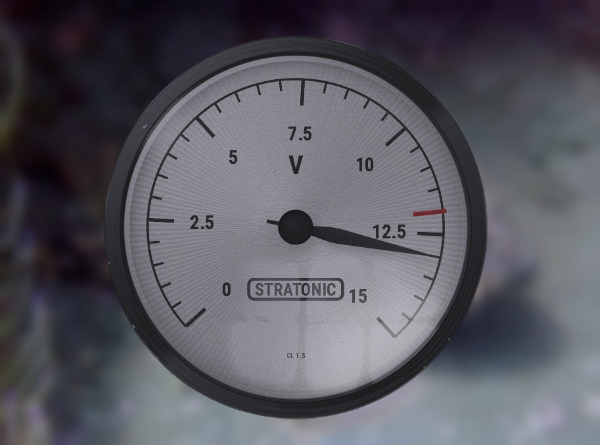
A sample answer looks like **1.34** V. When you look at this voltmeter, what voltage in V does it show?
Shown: **13** V
